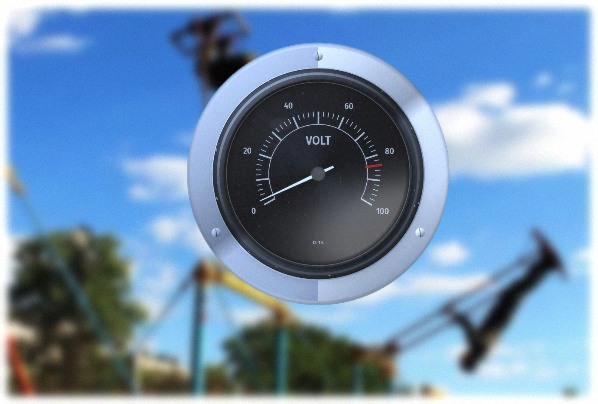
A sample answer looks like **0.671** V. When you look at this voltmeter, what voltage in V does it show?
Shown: **2** V
